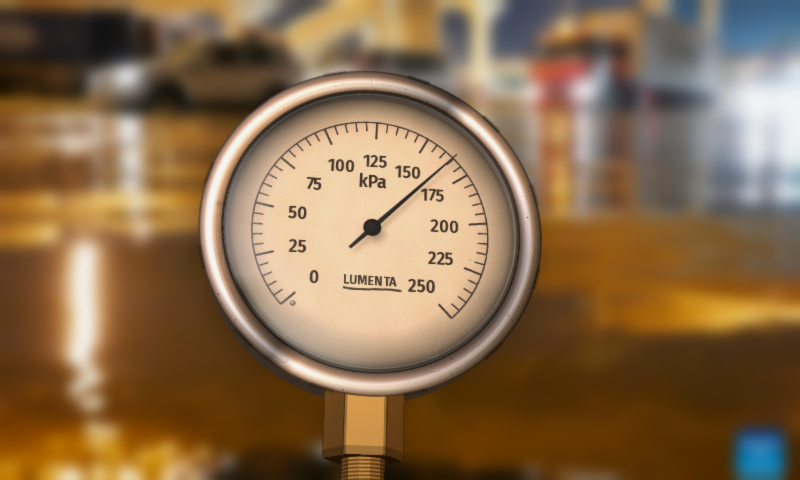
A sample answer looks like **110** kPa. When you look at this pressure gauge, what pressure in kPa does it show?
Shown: **165** kPa
